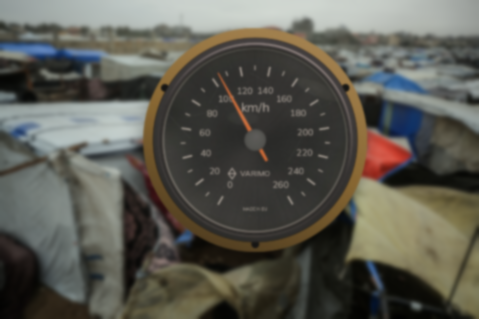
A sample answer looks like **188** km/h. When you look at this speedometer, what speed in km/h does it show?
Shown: **105** km/h
